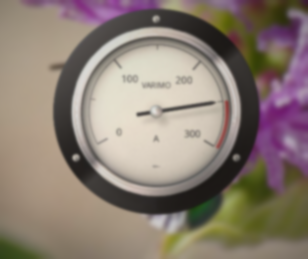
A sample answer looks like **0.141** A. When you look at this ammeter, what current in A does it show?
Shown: **250** A
